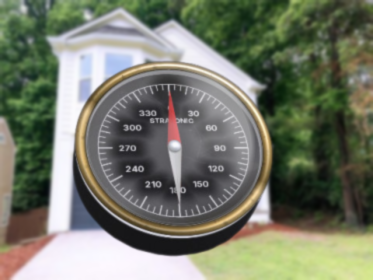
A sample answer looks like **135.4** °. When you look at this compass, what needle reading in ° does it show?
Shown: **0** °
